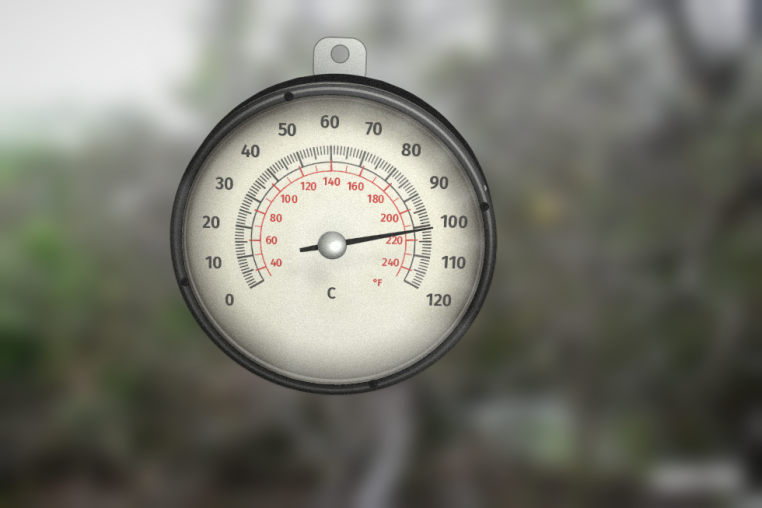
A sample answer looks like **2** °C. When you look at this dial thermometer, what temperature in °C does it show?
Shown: **100** °C
